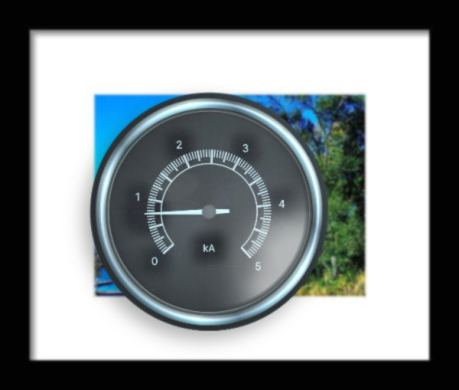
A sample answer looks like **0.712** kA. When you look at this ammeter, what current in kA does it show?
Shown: **0.75** kA
